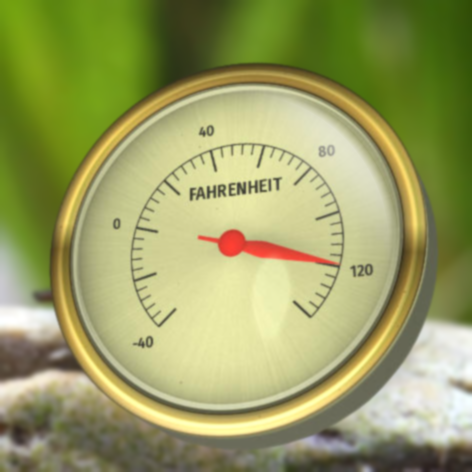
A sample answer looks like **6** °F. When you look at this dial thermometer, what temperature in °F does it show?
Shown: **120** °F
